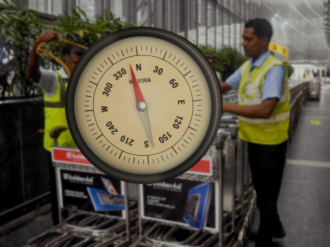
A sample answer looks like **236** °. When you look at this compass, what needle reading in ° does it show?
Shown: **350** °
